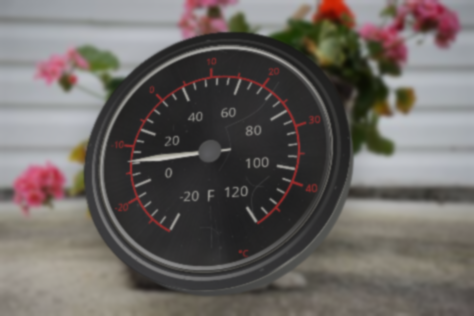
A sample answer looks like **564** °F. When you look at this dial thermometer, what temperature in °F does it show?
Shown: **8** °F
